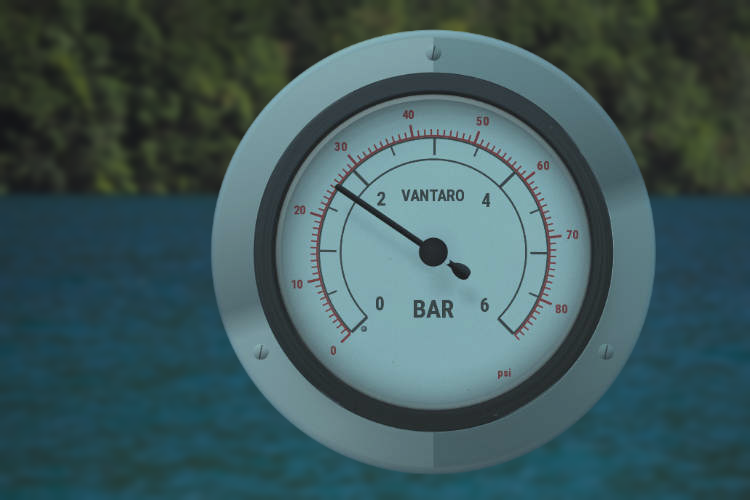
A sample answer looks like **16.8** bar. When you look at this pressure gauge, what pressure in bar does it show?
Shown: **1.75** bar
